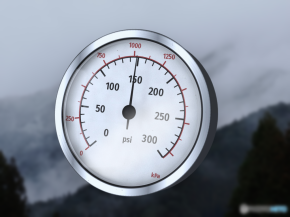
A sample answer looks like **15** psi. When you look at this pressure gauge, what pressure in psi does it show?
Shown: **150** psi
